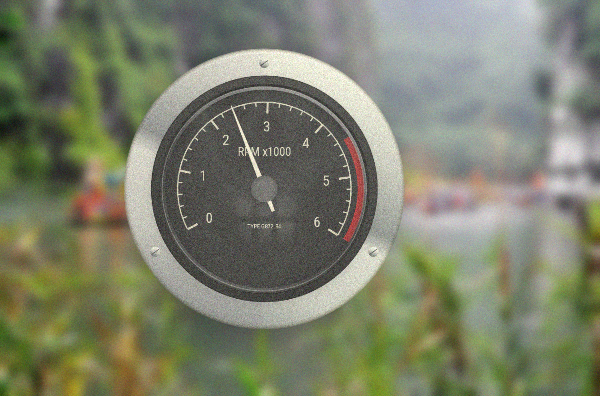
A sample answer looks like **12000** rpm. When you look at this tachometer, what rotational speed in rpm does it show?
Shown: **2400** rpm
